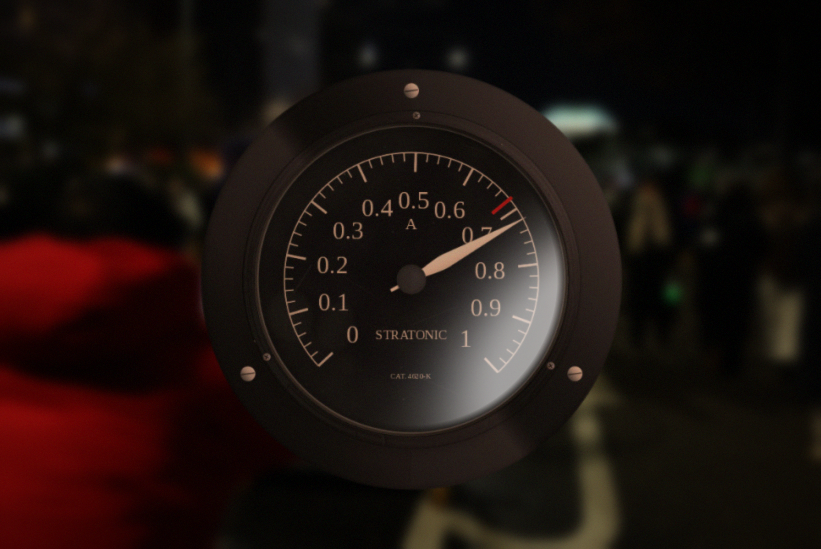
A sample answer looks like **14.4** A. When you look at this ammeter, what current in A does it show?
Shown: **0.72** A
